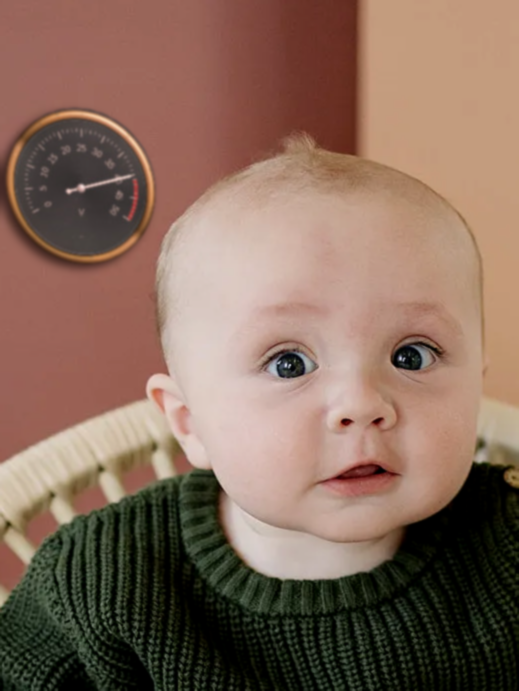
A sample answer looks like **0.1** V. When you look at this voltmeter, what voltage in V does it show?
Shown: **40** V
